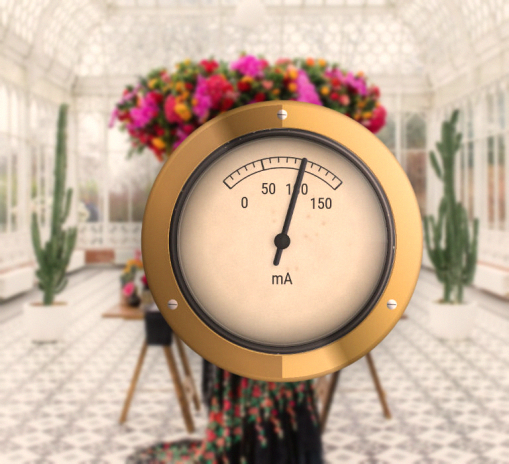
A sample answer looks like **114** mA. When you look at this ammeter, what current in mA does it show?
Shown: **100** mA
